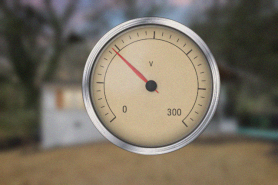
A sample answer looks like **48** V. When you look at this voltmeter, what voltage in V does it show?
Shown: **95** V
